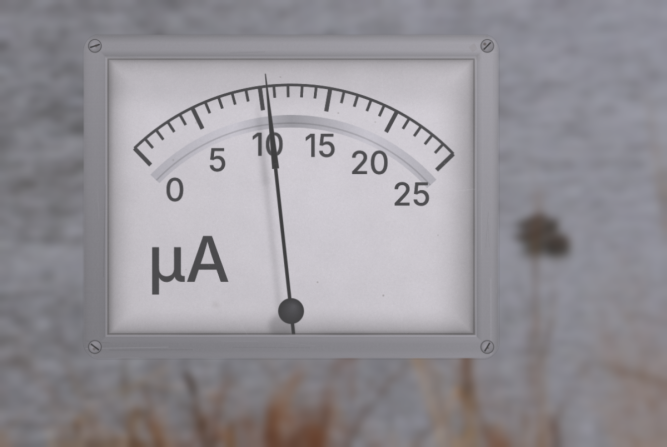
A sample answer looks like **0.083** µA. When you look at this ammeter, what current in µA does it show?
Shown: **10.5** µA
